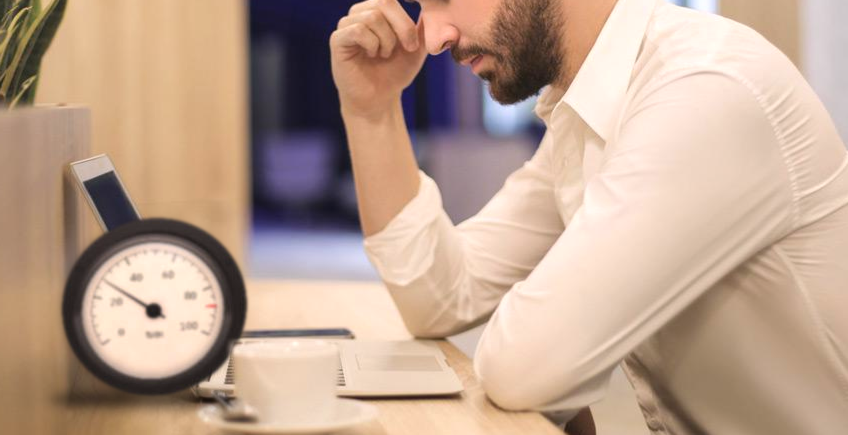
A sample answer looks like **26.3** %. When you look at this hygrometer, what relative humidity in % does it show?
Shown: **28** %
